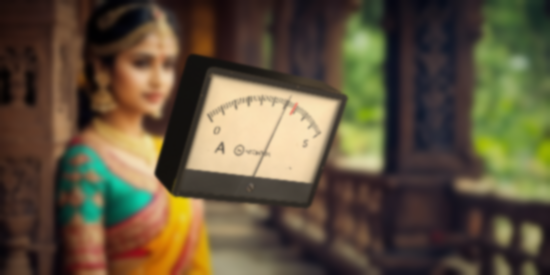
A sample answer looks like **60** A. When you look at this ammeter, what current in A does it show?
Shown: **3** A
